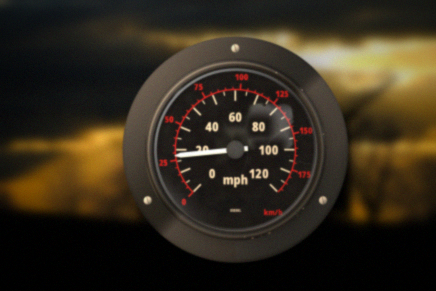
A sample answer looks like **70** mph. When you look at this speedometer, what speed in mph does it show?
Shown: **17.5** mph
